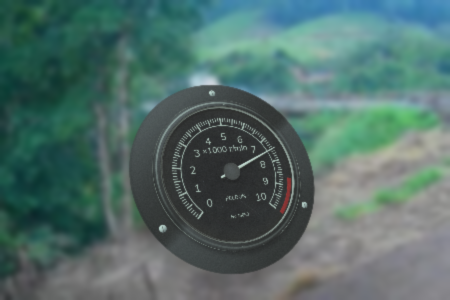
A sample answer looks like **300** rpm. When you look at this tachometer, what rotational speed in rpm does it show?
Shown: **7500** rpm
